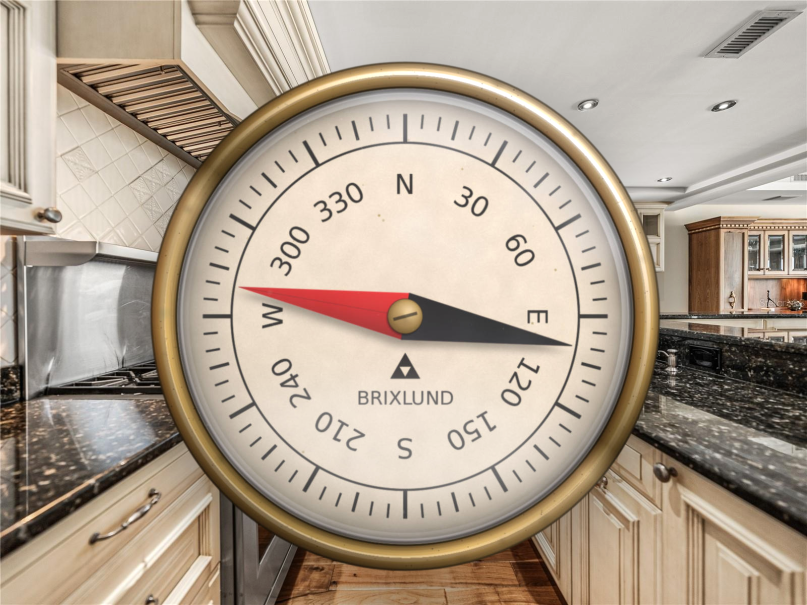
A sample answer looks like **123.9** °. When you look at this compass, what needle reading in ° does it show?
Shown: **280** °
